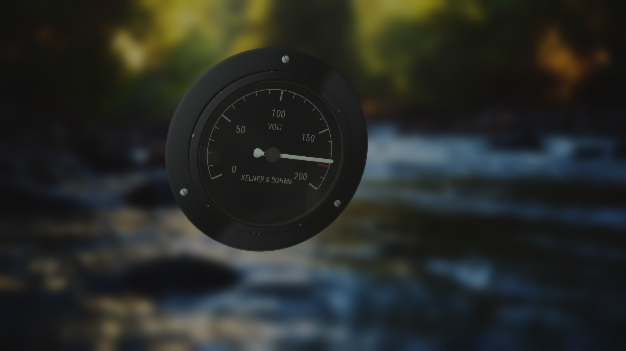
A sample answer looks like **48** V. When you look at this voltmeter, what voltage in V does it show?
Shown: **175** V
